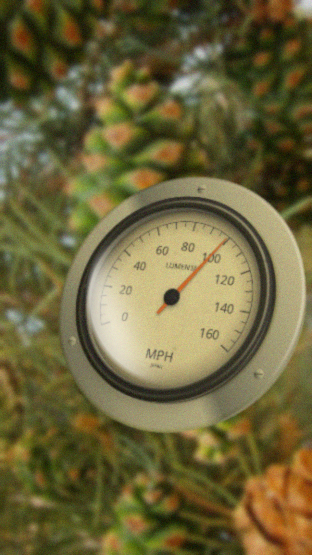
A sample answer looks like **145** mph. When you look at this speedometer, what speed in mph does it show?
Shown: **100** mph
